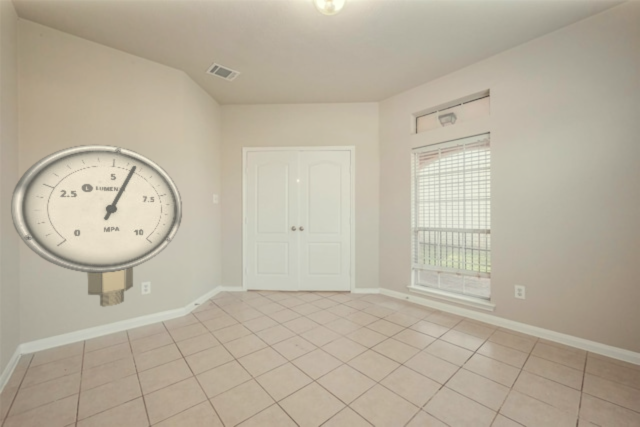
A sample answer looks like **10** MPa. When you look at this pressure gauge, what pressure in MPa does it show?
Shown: **5.75** MPa
